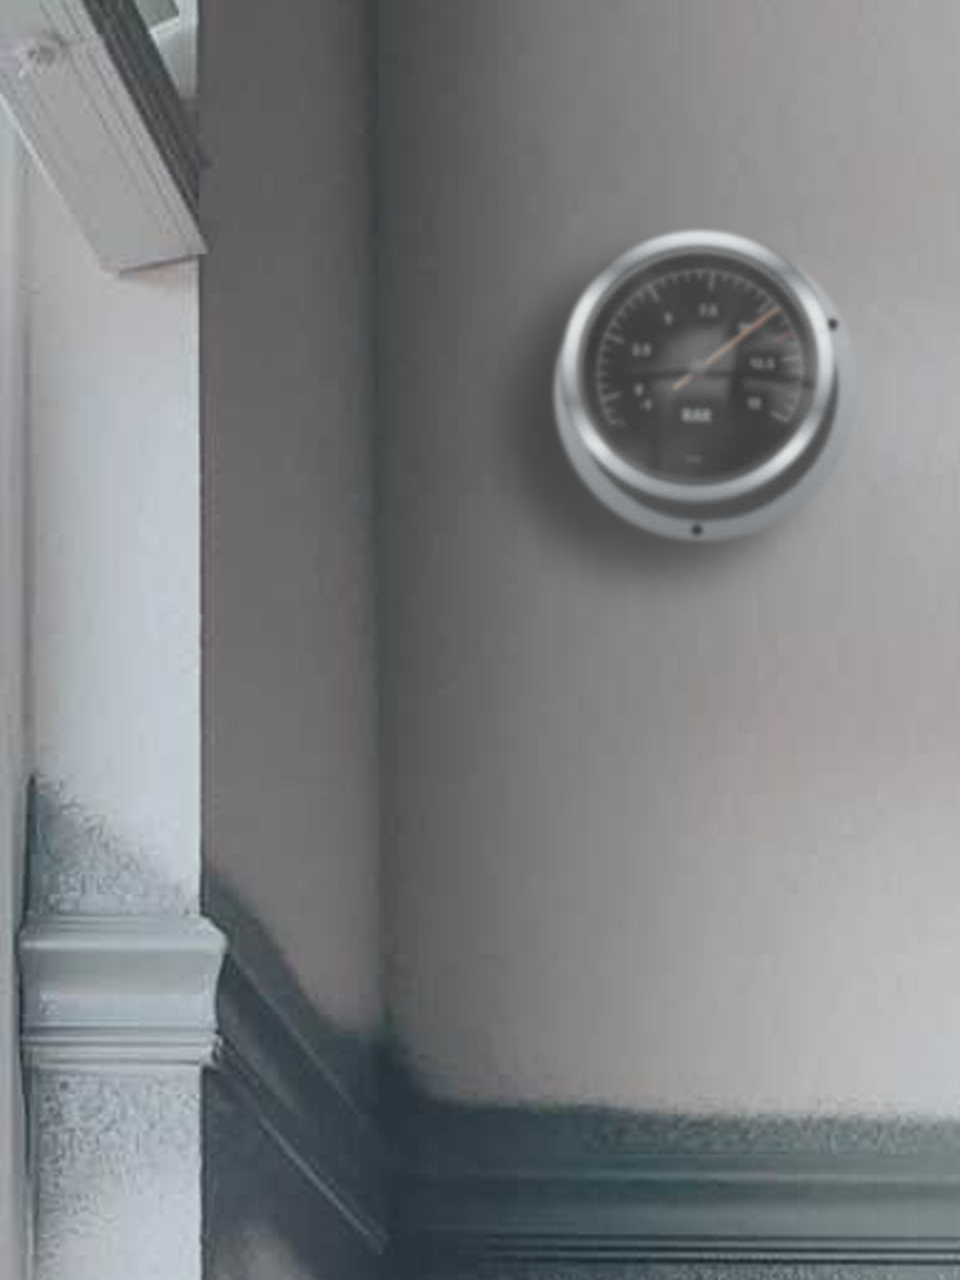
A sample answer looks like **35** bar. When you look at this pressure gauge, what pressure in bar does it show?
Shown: **10.5** bar
